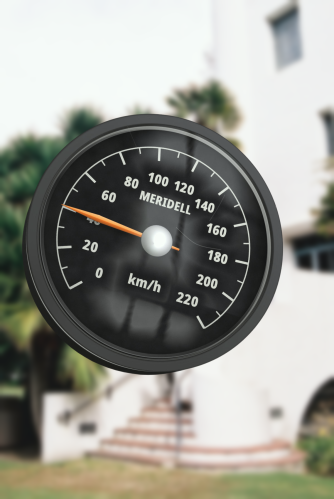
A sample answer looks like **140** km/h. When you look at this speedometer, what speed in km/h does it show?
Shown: **40** km/h
